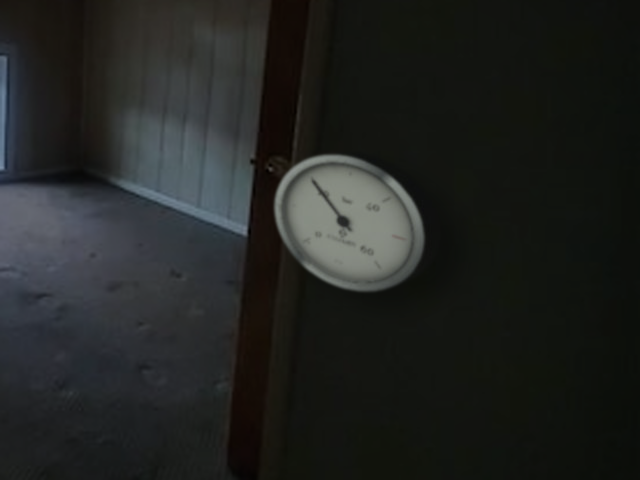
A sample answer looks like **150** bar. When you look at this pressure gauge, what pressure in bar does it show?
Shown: **20** bar
